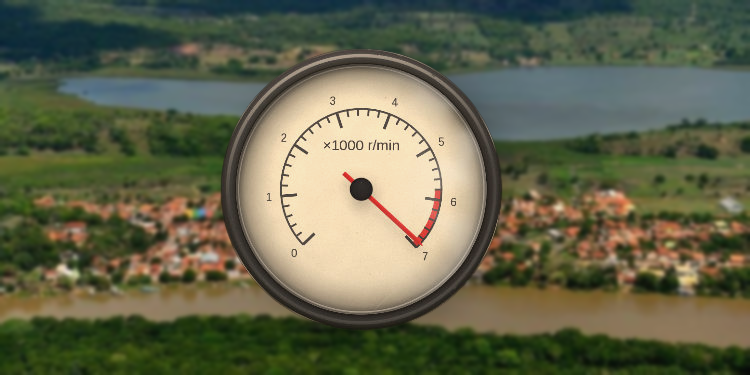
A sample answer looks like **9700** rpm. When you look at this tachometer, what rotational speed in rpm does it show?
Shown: **6900** rpm
